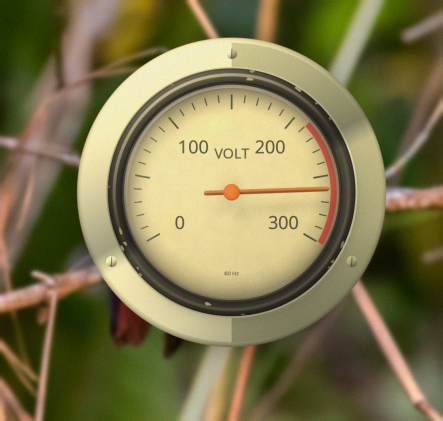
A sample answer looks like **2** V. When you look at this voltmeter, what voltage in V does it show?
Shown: **260** V
